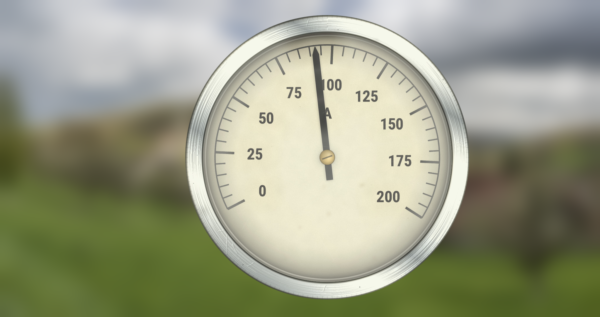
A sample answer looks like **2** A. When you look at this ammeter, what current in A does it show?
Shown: **92.5** A
